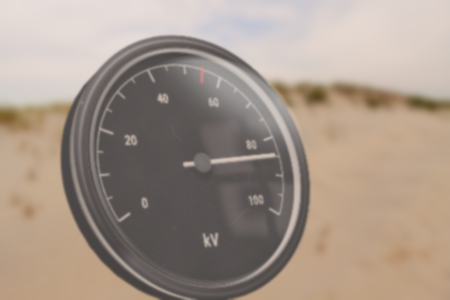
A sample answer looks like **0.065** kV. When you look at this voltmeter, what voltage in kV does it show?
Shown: **85** kV
